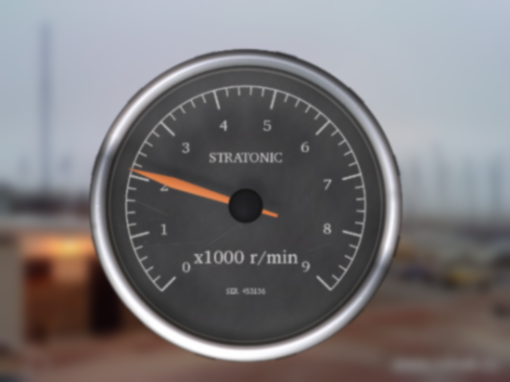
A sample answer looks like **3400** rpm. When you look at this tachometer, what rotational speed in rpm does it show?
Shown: **2100** rpm
